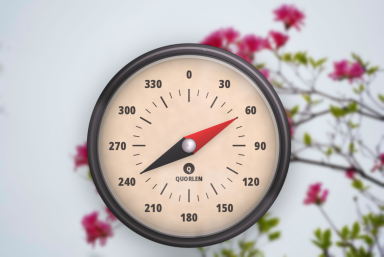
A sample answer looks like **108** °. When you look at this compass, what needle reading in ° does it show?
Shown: **60** °
